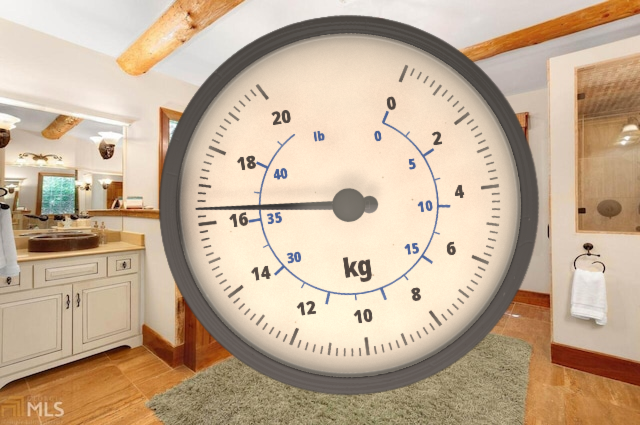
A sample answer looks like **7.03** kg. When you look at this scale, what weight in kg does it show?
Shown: **16.4** kg
